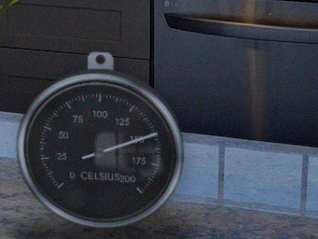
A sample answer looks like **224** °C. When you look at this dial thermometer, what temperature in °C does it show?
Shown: **150** °C
